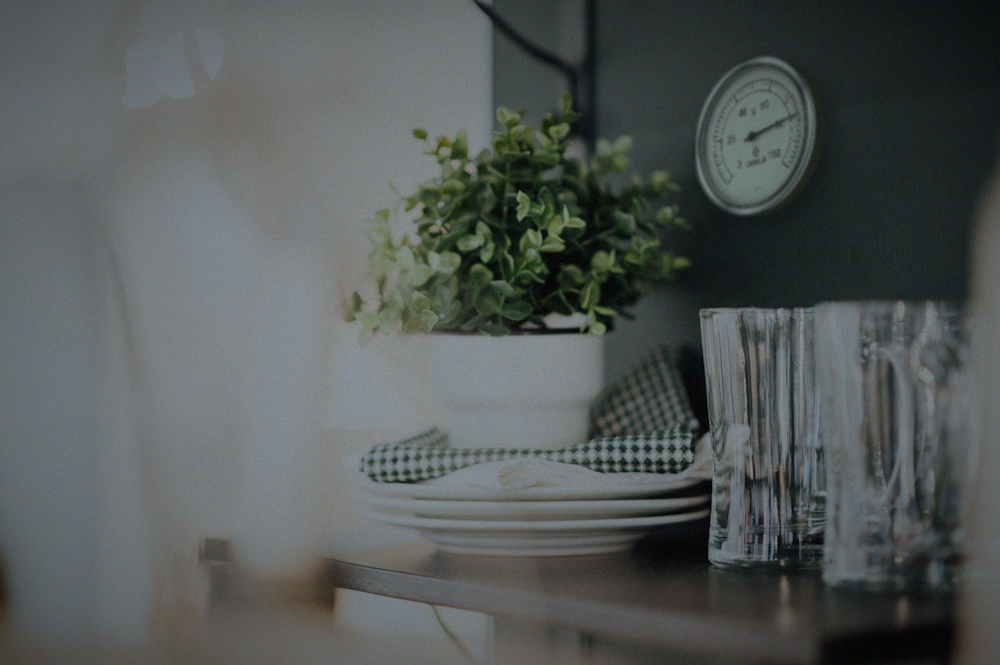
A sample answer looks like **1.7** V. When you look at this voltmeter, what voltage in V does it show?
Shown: **80** V
